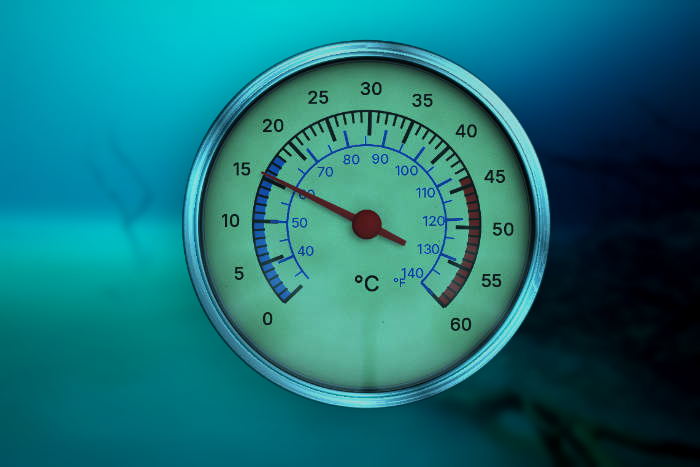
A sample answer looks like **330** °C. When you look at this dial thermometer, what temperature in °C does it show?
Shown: **15.5** °C
